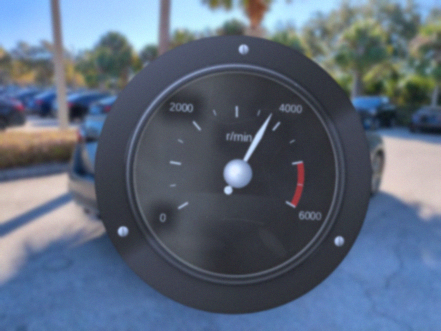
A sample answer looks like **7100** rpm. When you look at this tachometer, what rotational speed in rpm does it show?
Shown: **3750** rpm
